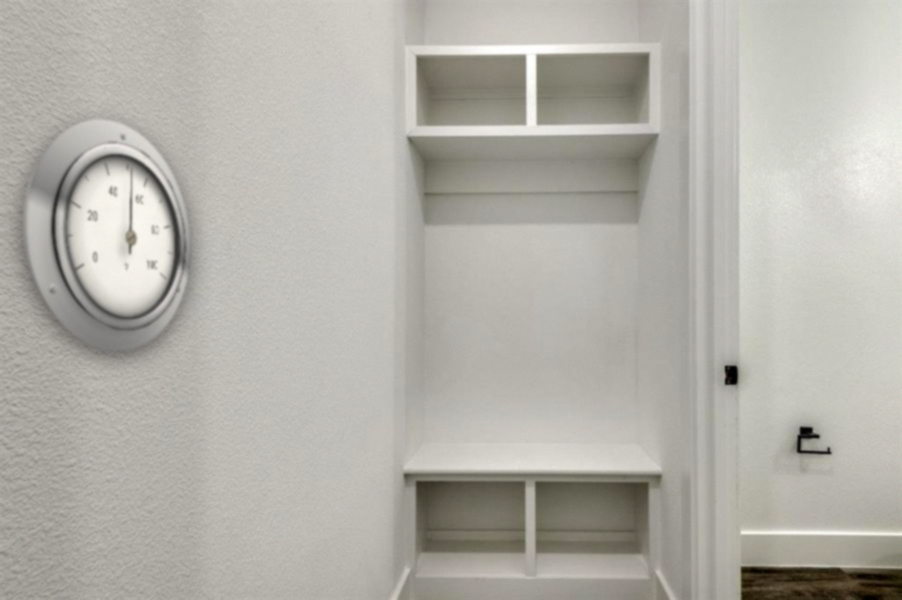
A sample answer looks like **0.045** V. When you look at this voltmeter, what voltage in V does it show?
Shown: **50** V
